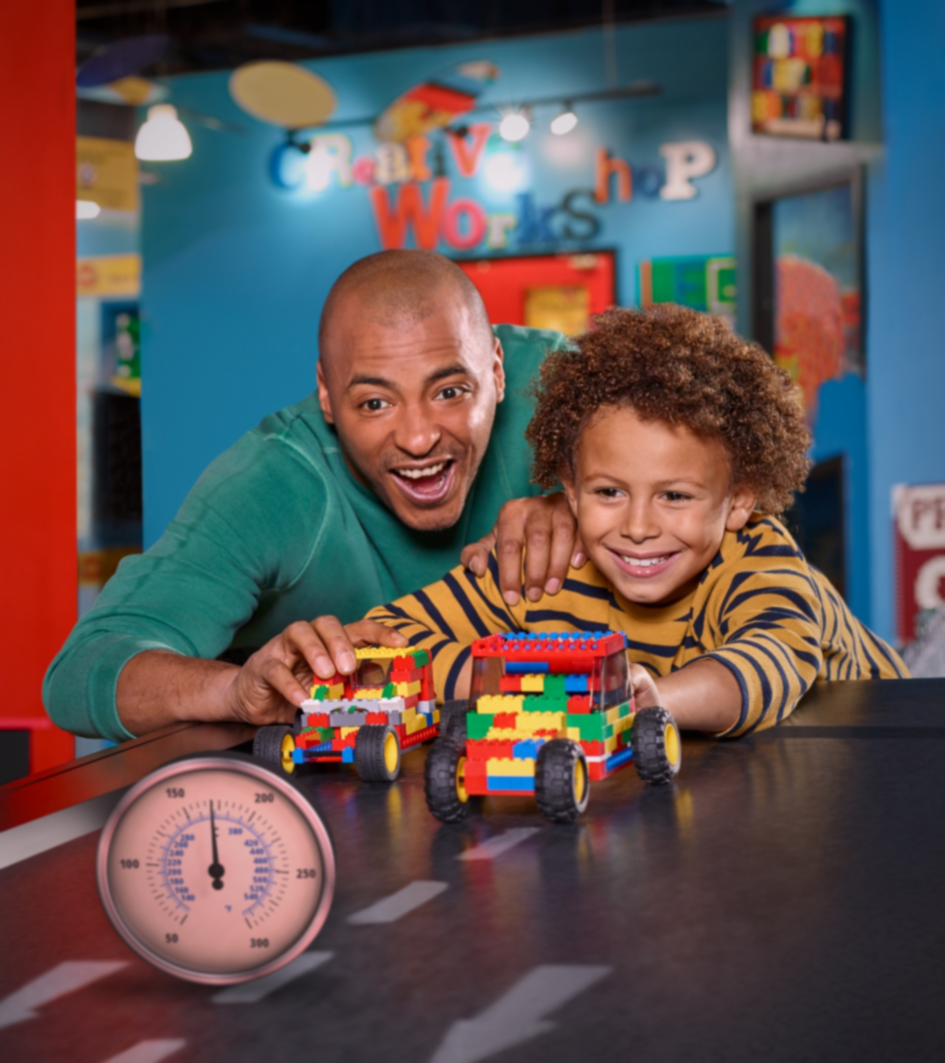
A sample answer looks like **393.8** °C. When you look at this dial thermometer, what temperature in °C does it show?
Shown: **170** °C
